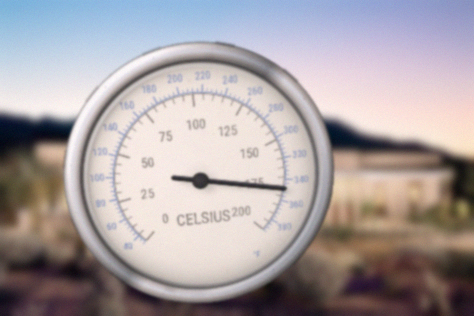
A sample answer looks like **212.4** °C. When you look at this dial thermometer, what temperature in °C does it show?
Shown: **175** °C
